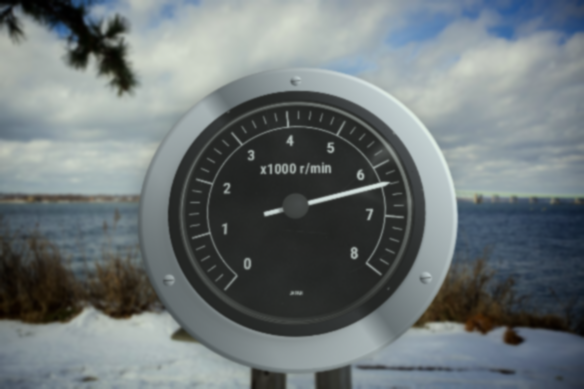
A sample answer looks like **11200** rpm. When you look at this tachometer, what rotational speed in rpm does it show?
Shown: **6400** rpm
